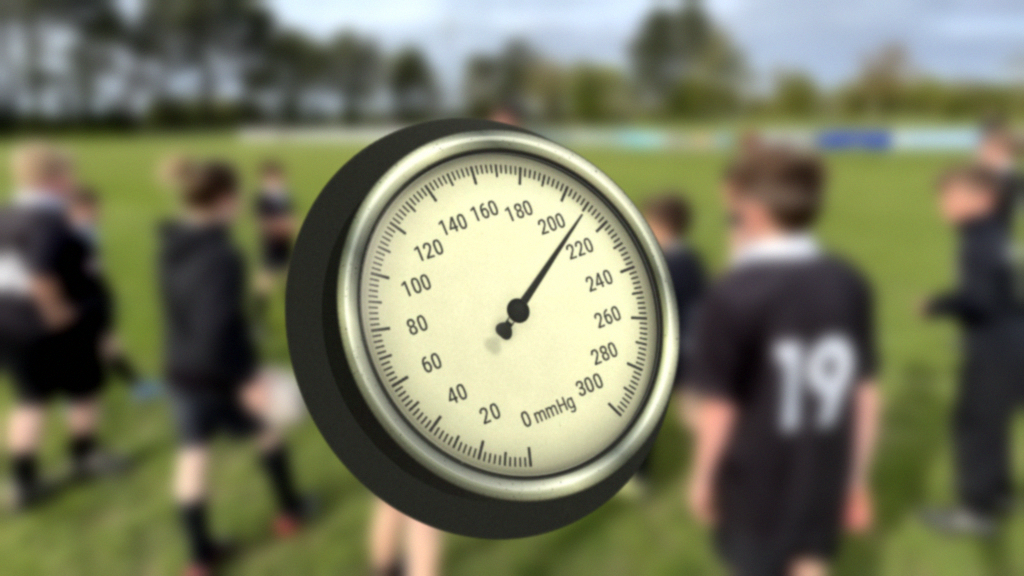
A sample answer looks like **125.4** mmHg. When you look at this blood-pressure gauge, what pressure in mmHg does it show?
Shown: **210** mmHg
